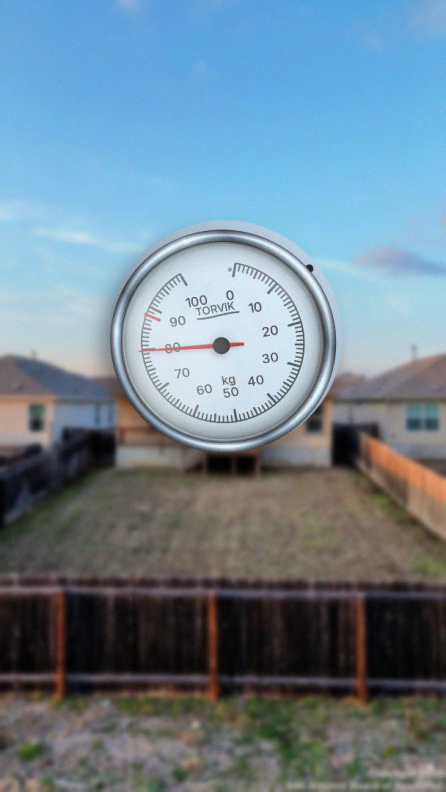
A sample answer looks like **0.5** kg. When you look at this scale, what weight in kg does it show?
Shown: **80** kg
